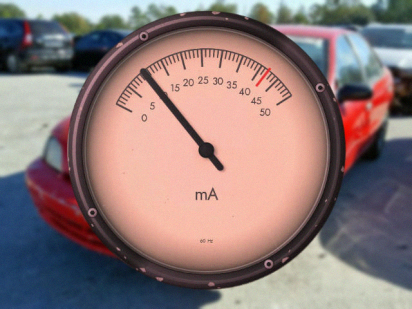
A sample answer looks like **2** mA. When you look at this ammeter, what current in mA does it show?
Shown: **10** mA
